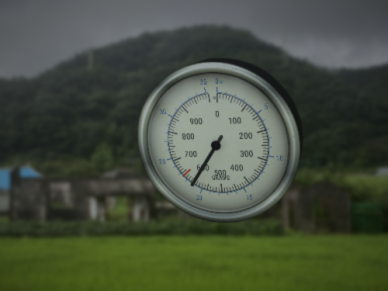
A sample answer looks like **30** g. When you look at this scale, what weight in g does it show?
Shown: **600** g
